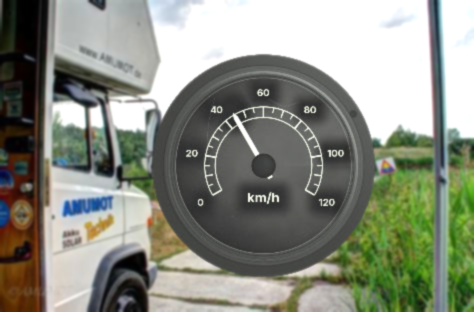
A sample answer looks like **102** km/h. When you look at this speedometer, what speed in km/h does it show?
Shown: **45** km/h
